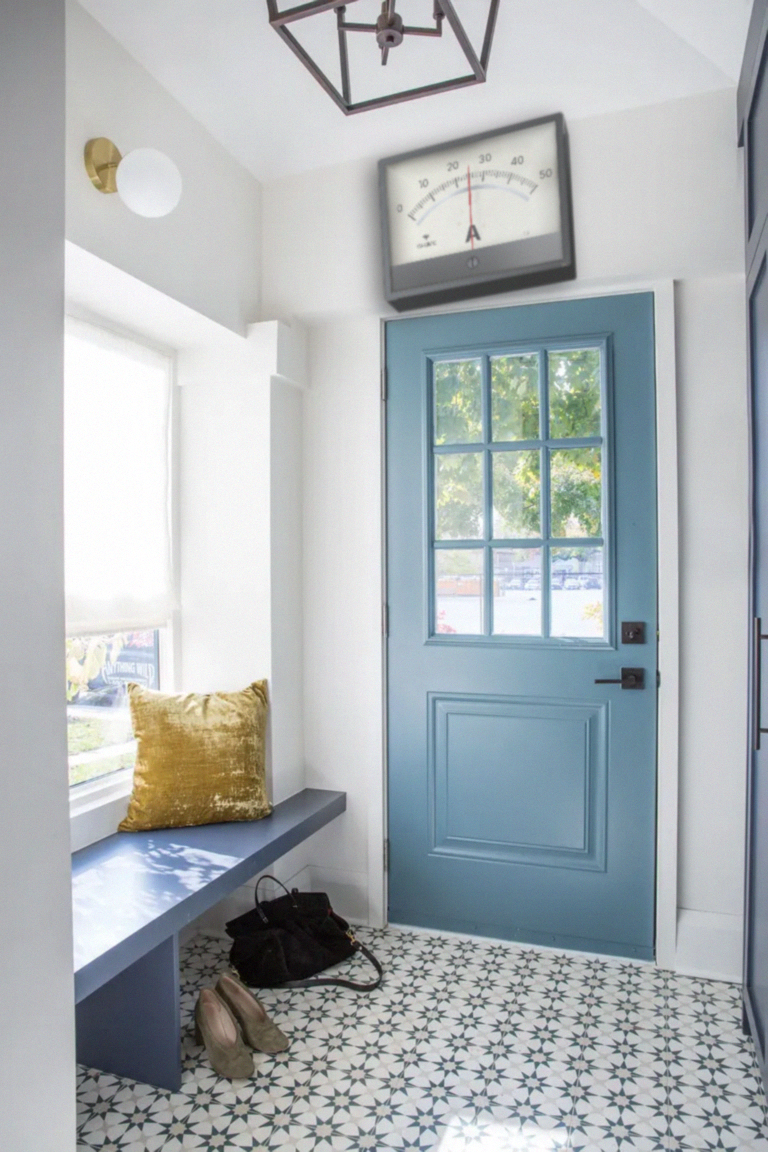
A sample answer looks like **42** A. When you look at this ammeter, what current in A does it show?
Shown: **25** A
